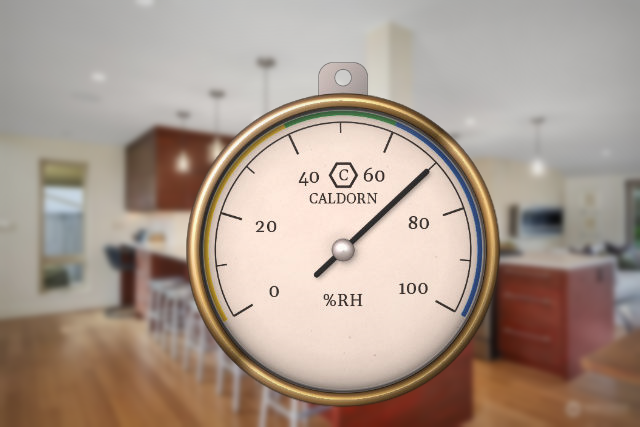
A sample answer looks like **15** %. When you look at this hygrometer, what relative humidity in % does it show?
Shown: **70** %
